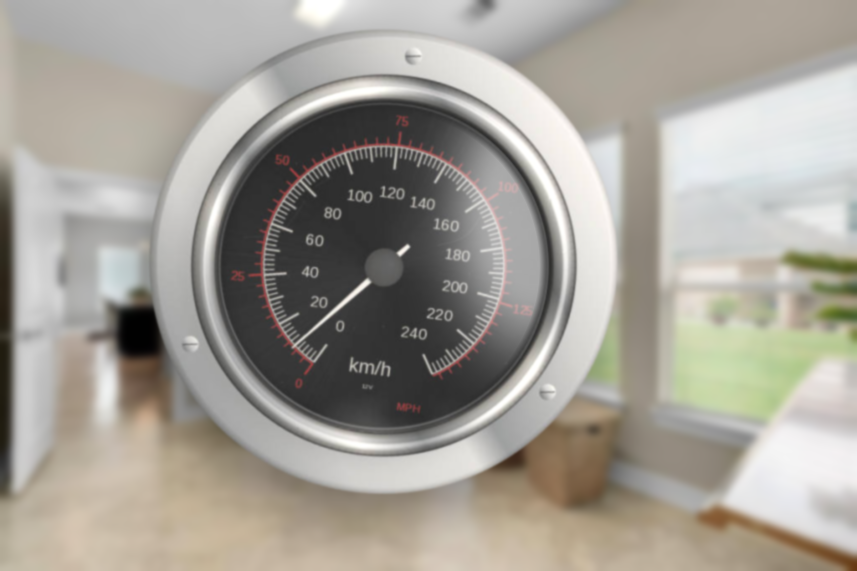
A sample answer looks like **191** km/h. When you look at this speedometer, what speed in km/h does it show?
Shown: **10** km/h
